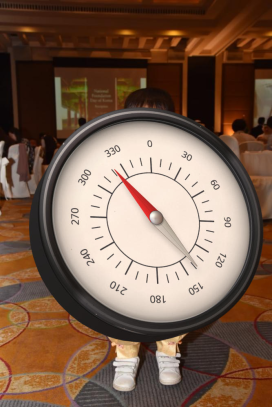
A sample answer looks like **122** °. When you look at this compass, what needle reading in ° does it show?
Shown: **320** °
